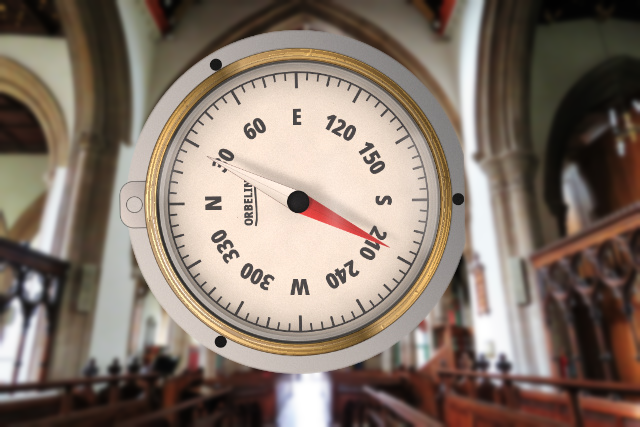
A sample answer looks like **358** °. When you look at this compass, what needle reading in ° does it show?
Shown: **207.5** °
